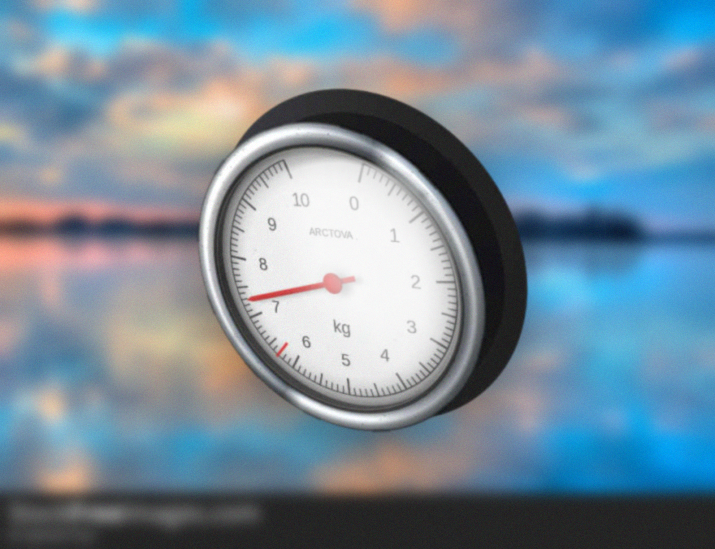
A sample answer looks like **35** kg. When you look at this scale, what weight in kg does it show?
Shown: **7.3** kg
